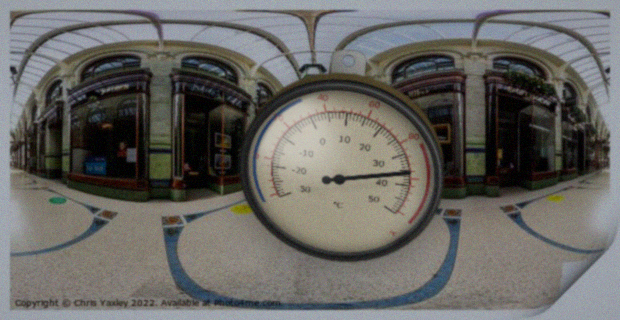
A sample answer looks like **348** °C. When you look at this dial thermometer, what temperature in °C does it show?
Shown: **35** °C
